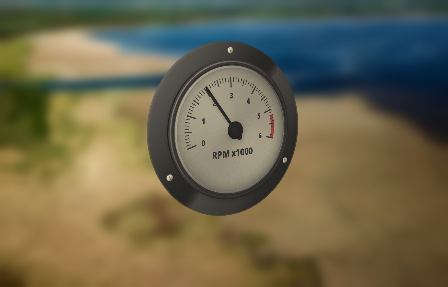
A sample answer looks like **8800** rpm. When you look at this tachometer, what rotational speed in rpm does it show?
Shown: **2000** rpm
